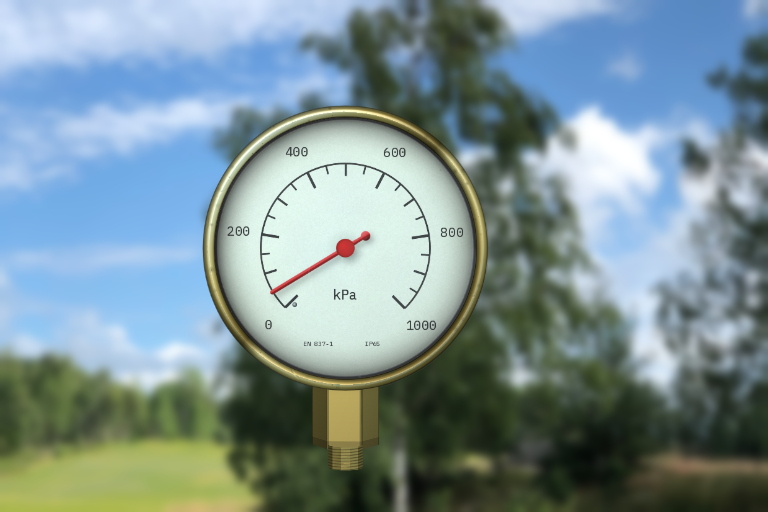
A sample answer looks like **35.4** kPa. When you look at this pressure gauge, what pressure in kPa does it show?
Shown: **50** kPa
